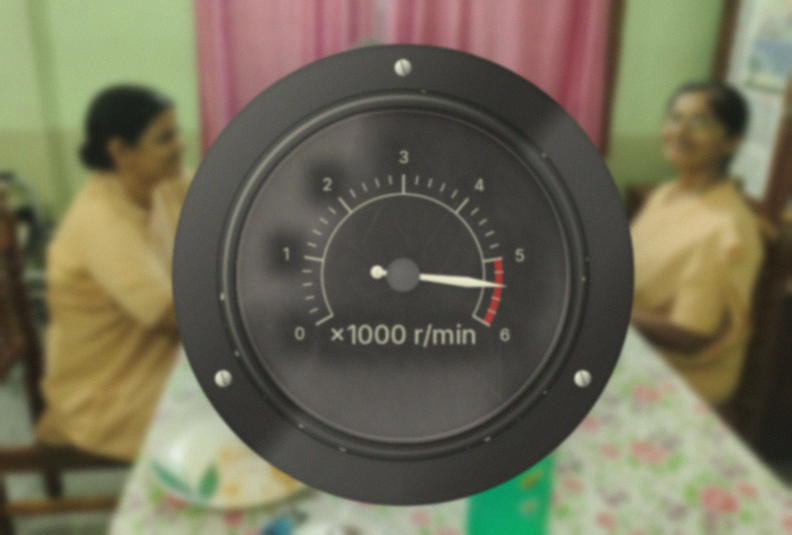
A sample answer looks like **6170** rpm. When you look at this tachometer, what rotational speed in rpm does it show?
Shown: **5400** rpm
